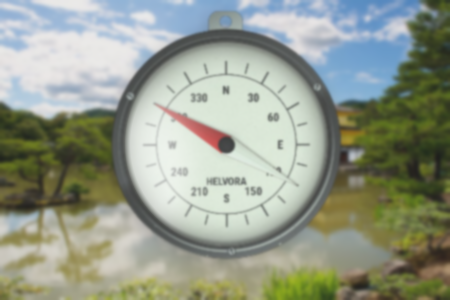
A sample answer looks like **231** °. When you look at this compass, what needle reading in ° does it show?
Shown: **300** °
